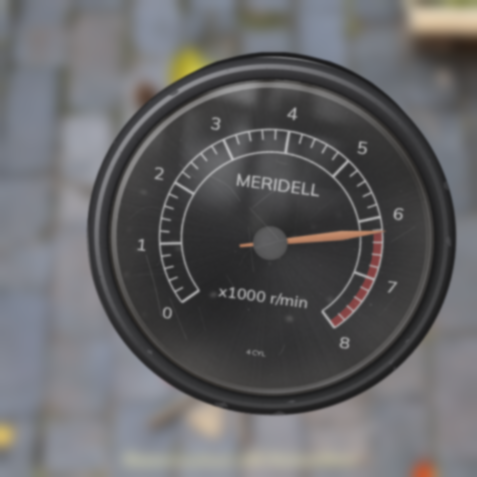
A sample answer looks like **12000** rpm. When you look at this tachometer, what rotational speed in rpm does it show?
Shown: **6200** rpm
